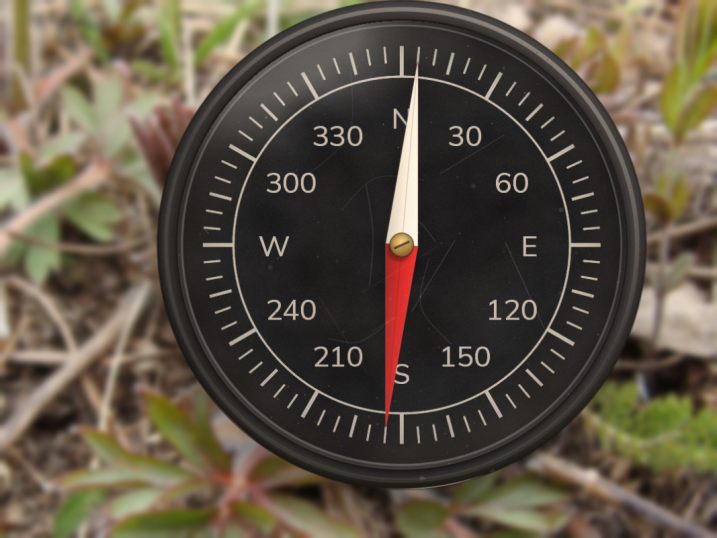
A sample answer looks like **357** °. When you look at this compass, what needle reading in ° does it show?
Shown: **185** °
